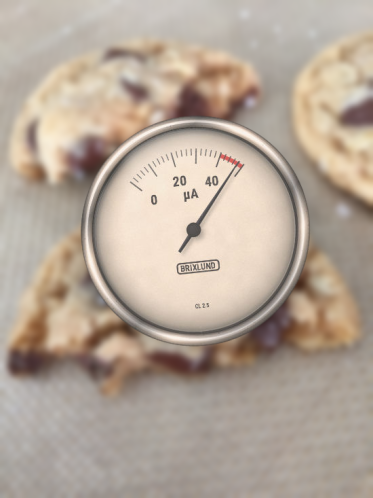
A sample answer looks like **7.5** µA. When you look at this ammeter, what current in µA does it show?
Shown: **48** µA
